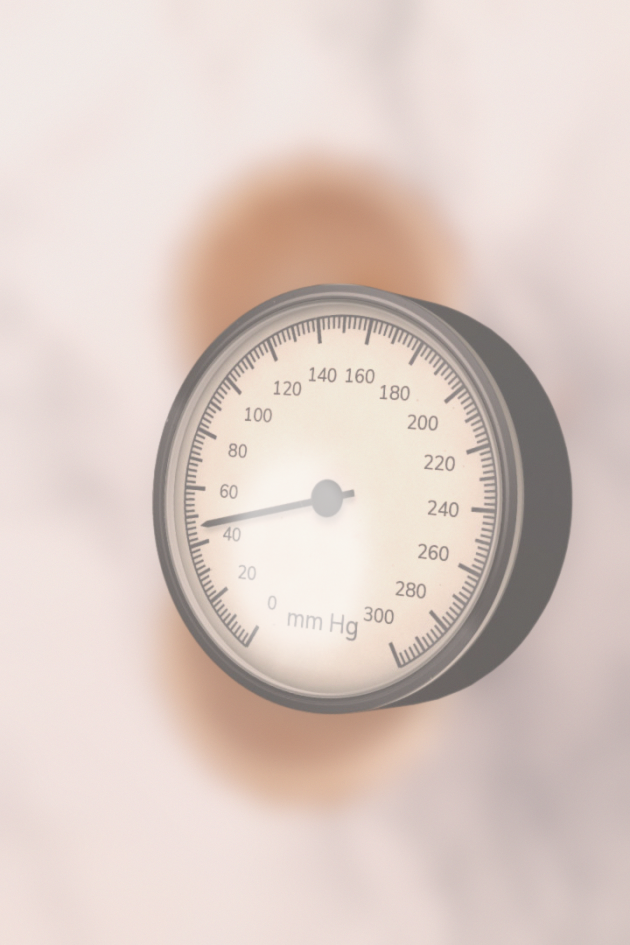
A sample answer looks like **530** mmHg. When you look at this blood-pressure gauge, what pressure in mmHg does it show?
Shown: **46** mmHg
